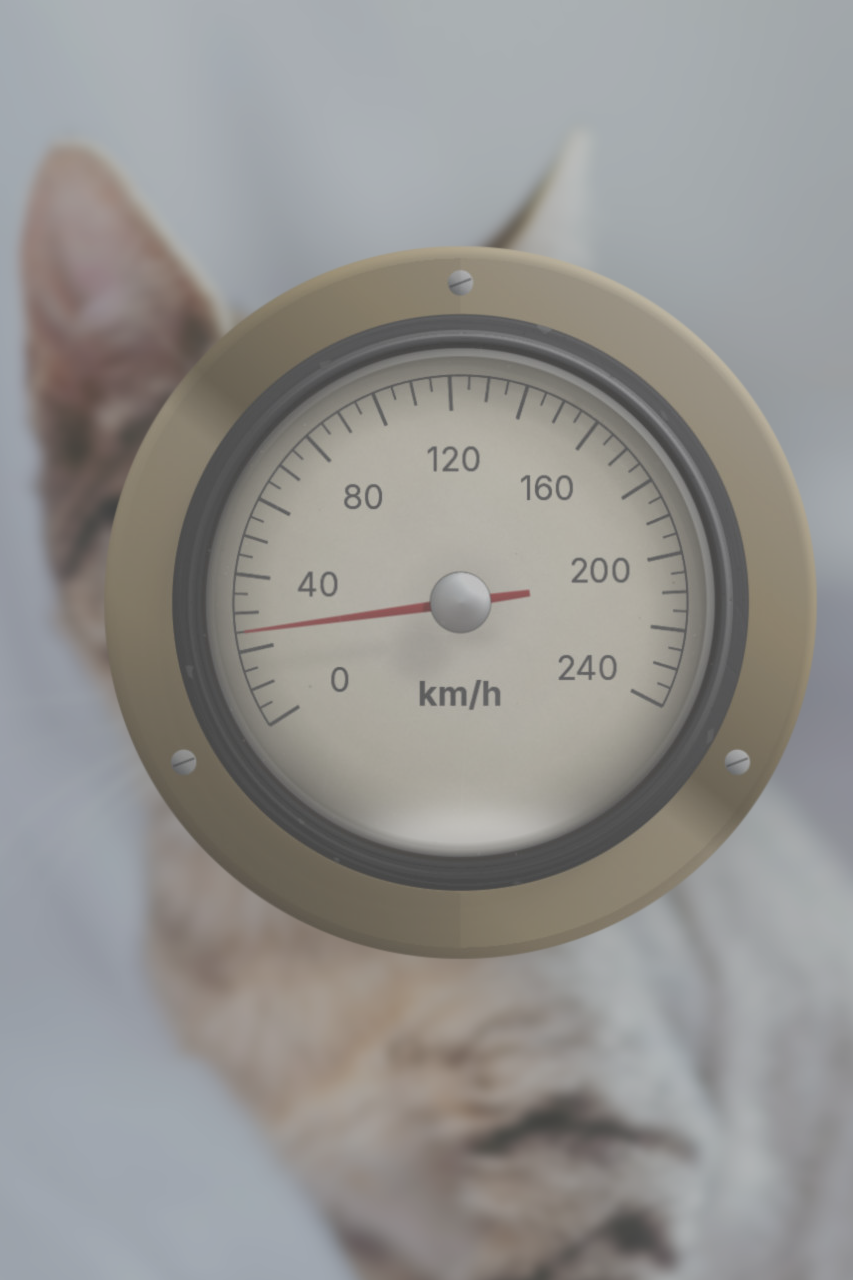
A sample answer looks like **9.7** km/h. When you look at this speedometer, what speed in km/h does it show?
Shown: **25** km/h
